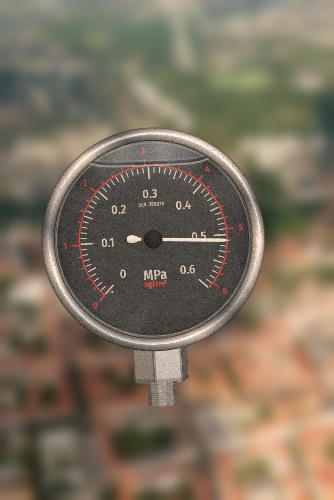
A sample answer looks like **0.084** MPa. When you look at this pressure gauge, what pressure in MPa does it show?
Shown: **0.51** MPa
